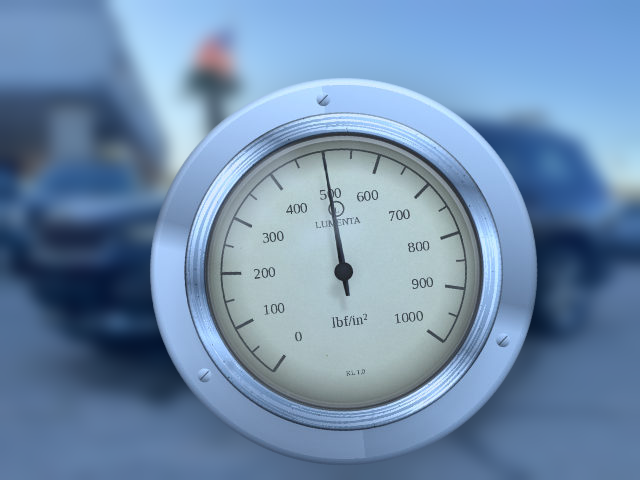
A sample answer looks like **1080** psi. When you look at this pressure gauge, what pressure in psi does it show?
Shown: **500** psi
